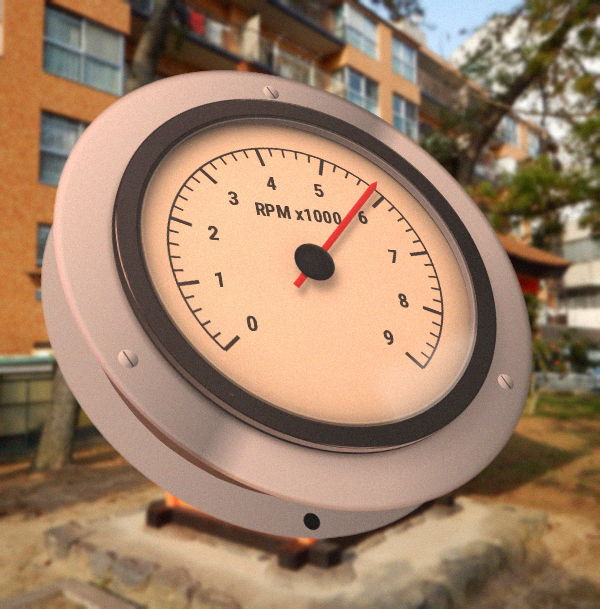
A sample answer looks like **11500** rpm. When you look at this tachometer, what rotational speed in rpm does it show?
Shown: **5800** rpm
